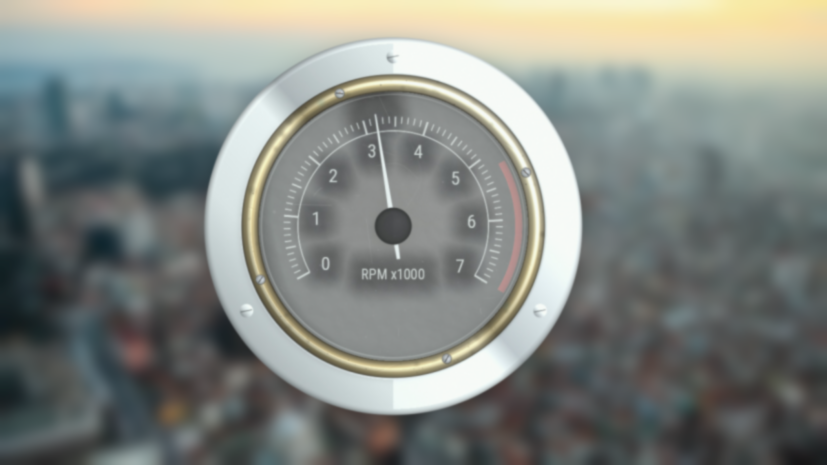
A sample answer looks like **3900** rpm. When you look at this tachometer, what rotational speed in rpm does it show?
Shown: **3200** rpm
